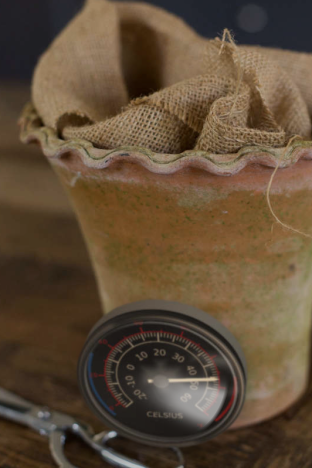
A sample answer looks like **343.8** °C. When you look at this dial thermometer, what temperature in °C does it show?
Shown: **45** °C
